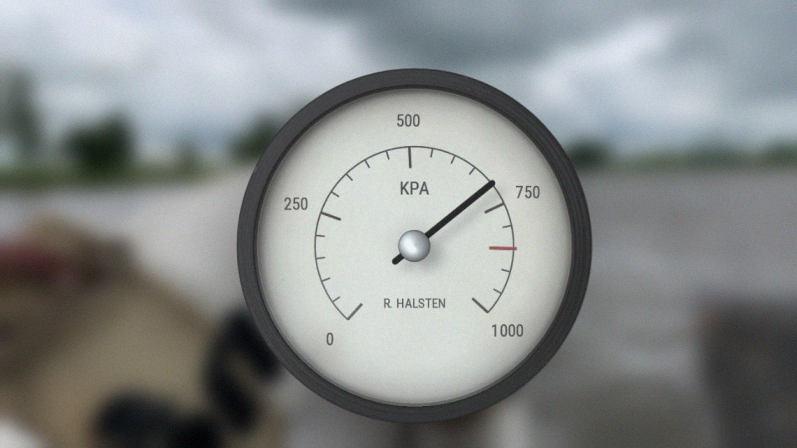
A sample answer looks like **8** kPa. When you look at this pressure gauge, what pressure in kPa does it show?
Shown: **700** kPa
